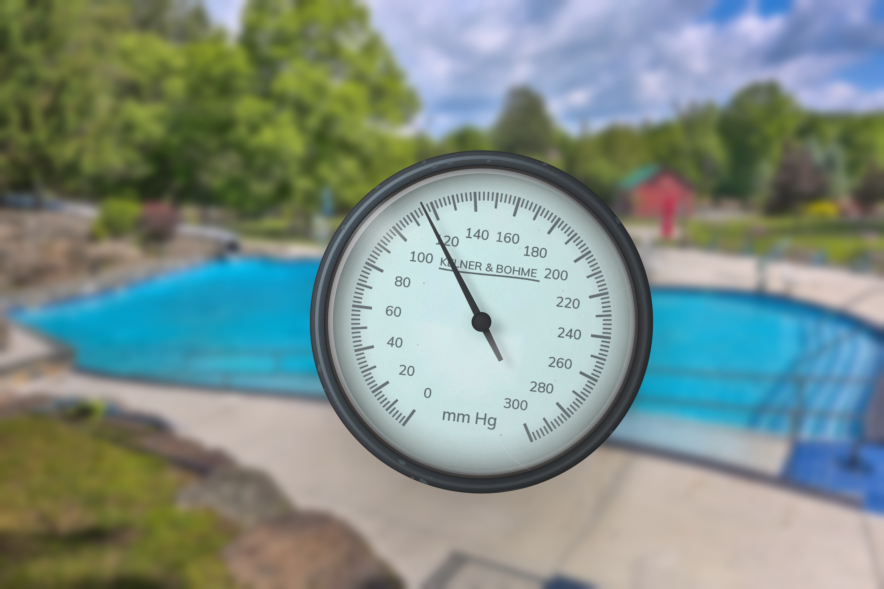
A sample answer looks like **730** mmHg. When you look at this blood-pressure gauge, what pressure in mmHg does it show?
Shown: **116** mmHg
